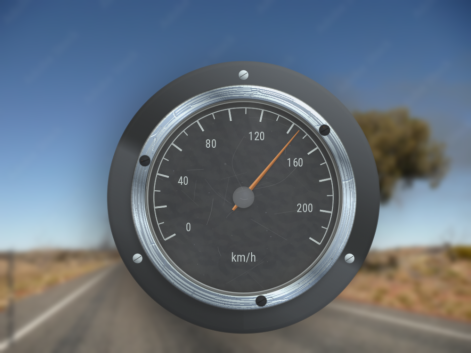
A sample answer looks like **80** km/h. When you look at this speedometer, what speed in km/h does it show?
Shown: **145** km/h
